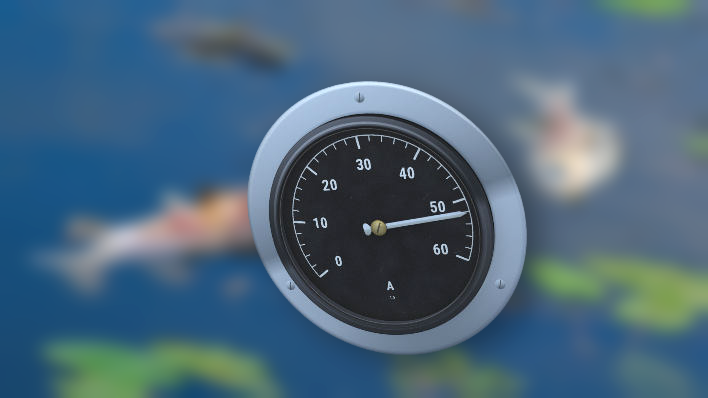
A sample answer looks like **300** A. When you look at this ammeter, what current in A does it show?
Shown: **52** A
